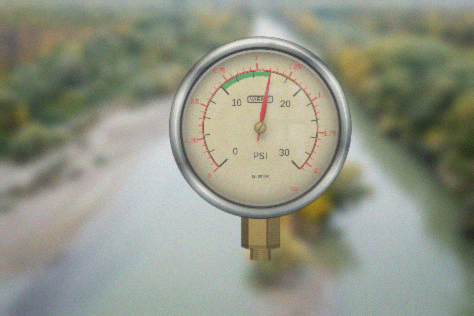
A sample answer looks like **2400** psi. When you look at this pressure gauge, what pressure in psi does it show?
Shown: **16** psi
